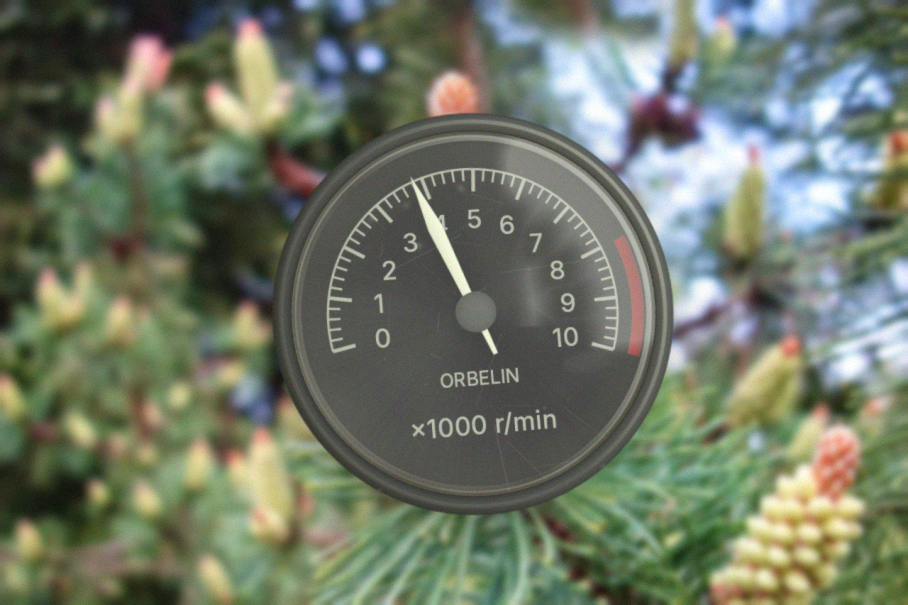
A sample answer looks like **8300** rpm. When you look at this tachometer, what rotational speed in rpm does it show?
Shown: **3800** rpm
